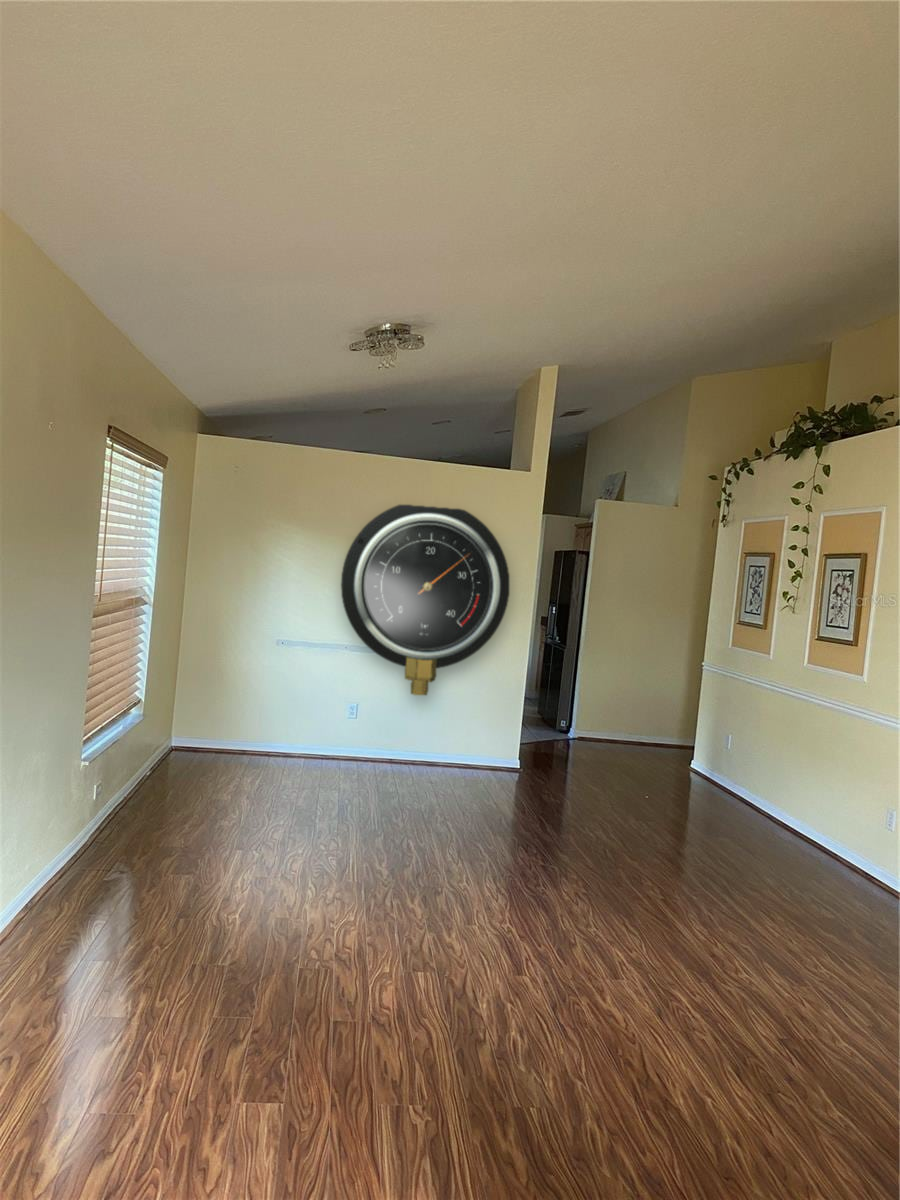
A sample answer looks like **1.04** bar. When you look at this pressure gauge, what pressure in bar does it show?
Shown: **27** bar
